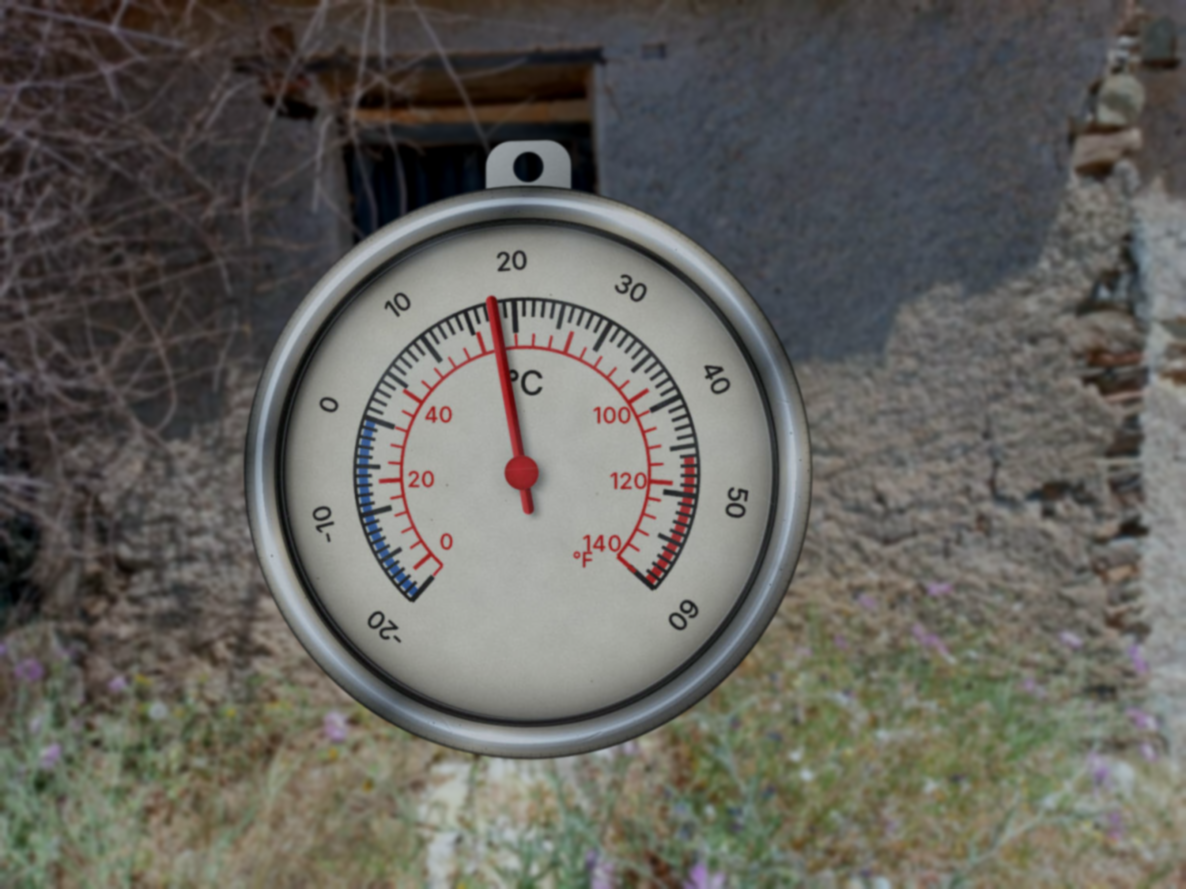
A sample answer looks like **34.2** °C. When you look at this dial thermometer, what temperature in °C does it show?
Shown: **18** °C
